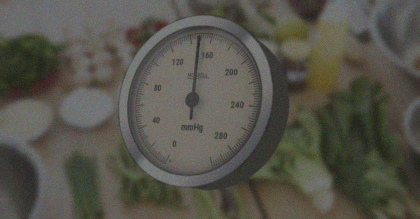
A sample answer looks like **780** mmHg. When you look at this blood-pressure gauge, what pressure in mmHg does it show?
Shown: **150** mmHg
